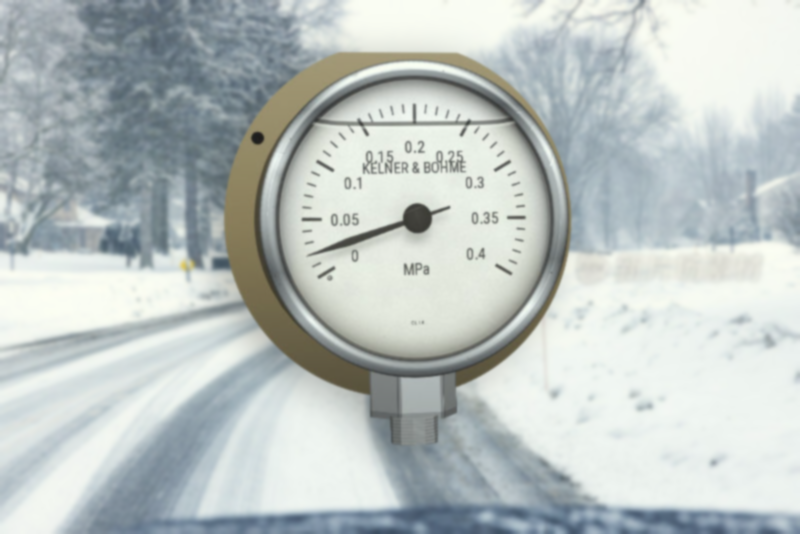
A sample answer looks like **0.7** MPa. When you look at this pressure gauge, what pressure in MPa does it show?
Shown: **0.02** MPa
